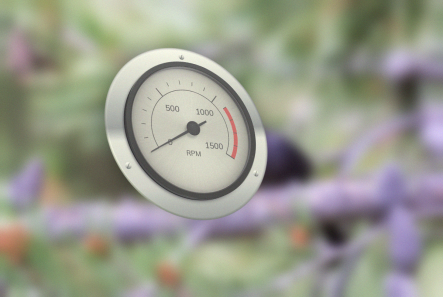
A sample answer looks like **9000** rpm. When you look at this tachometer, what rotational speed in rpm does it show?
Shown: **0** rpm
